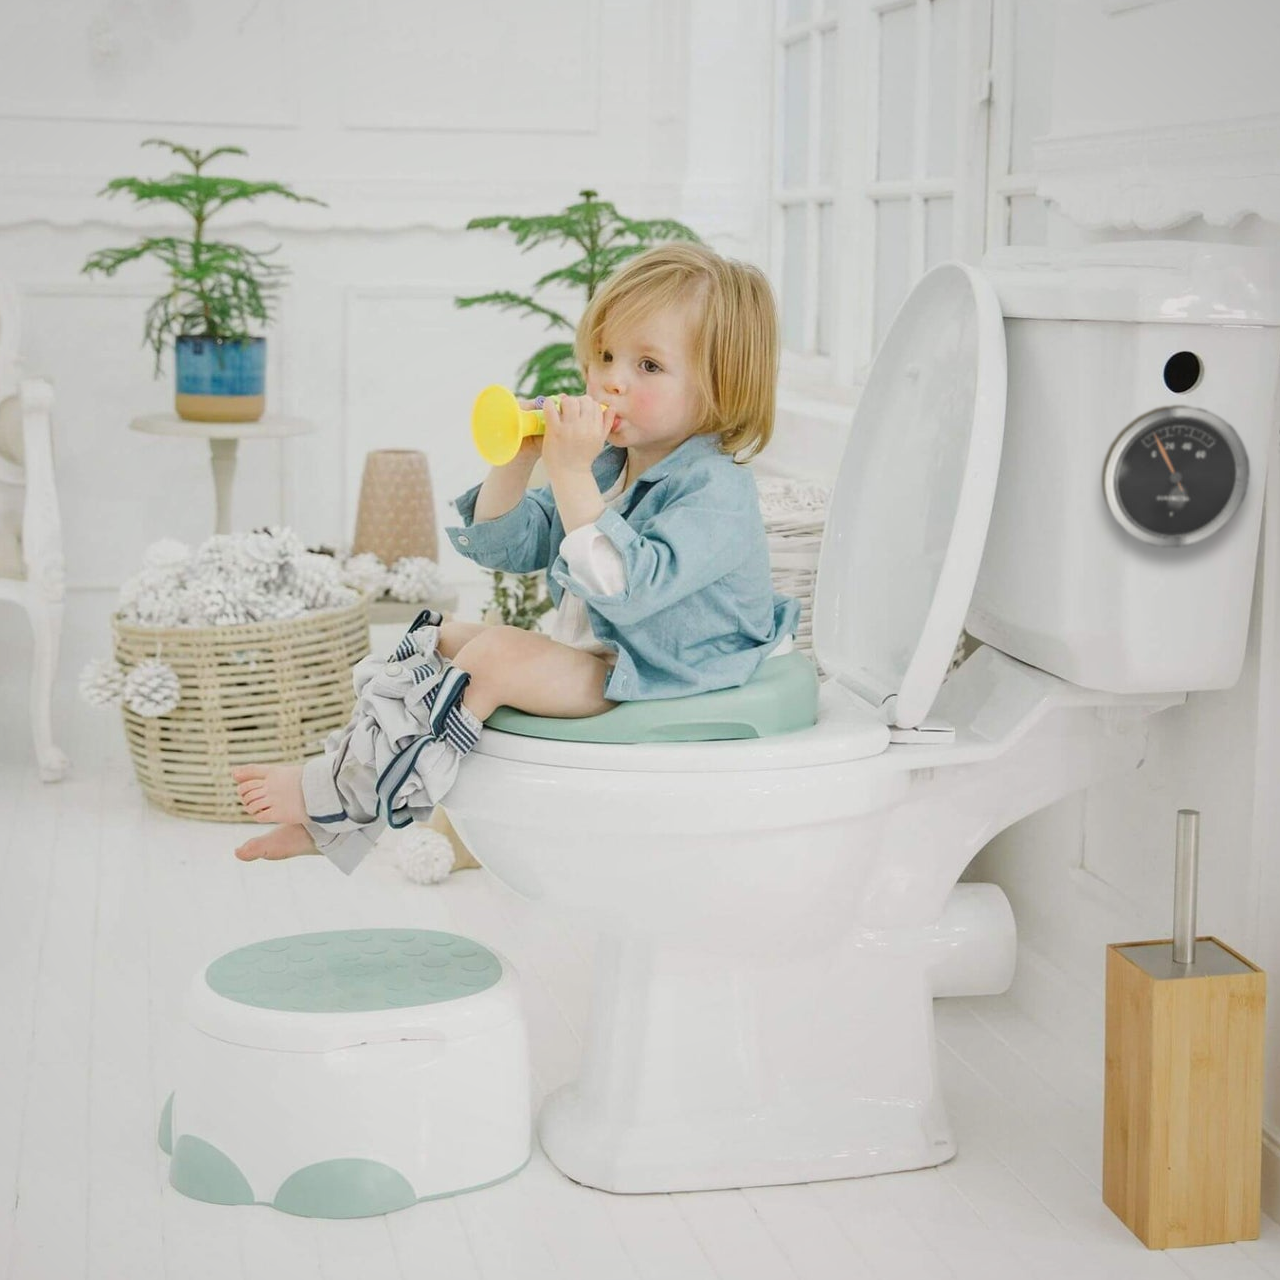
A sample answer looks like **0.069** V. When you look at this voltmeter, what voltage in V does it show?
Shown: **10** V
